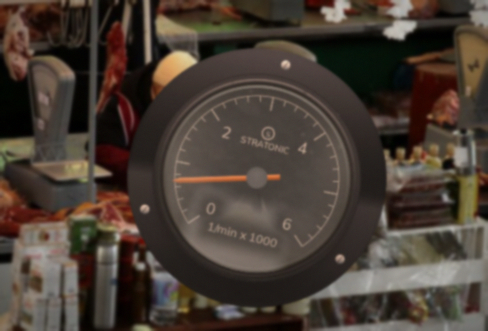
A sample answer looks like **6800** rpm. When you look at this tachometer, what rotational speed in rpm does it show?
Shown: **700** rpm
